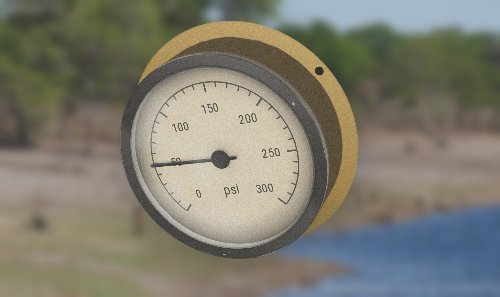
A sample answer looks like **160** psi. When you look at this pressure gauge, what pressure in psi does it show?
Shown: **50** psi
